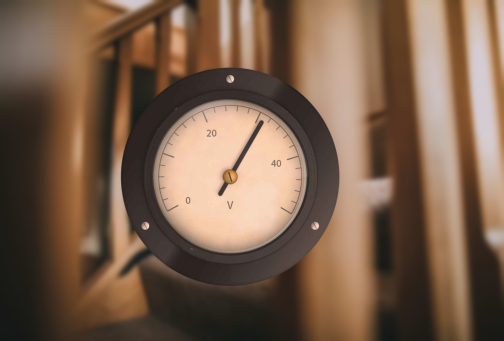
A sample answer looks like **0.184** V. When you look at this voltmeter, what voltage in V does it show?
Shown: **31** V
